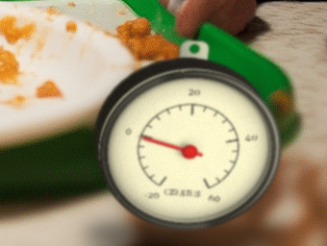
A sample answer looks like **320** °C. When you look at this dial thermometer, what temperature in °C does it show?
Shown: **0** °C
